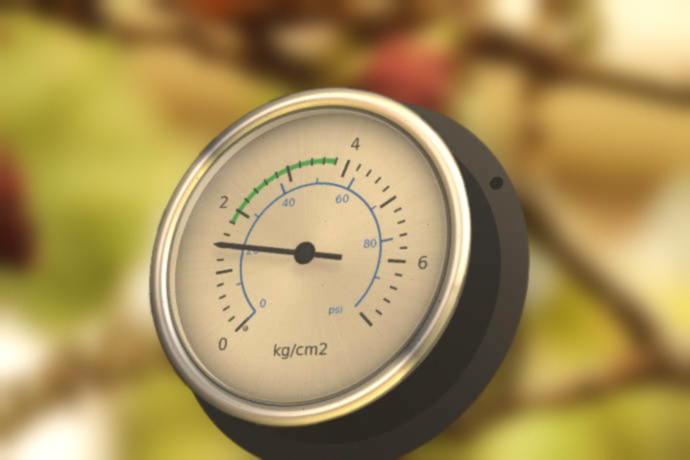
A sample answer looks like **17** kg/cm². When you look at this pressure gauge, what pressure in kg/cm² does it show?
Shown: **1.4** kg/cm²
